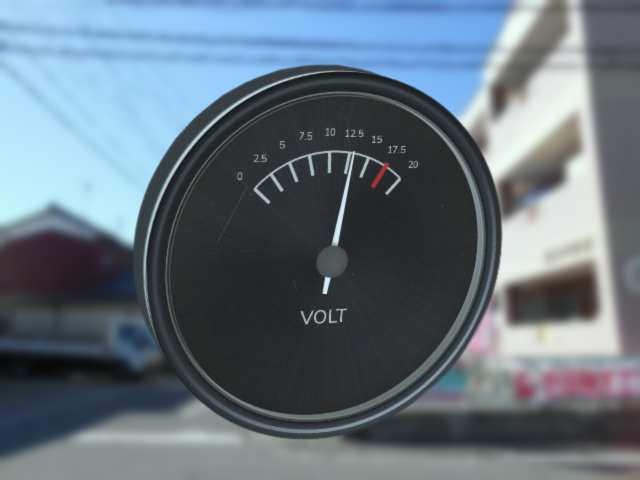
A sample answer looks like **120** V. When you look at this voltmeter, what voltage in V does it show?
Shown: **12.5** V
